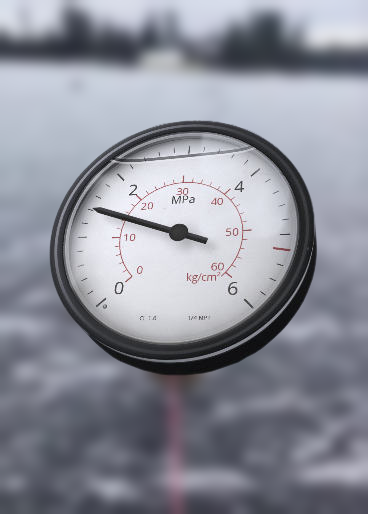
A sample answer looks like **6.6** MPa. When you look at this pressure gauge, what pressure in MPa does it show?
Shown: **1.4** MPa
